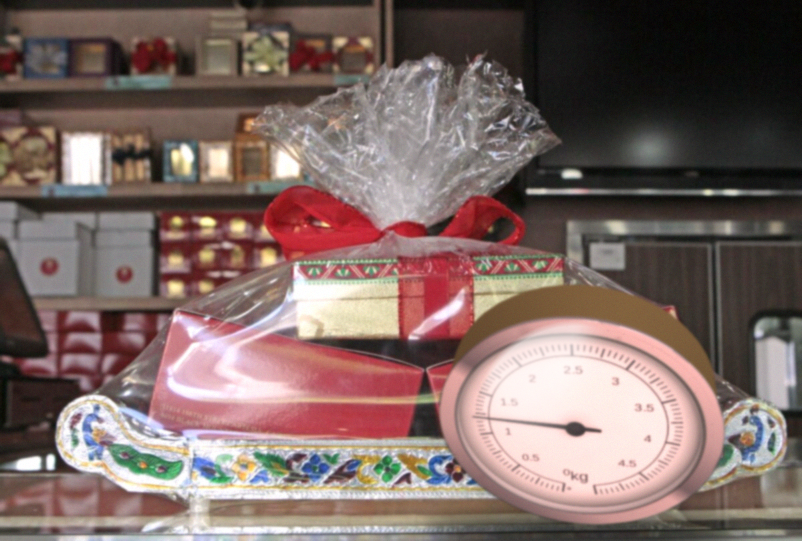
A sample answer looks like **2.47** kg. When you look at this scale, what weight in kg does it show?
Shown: **1.25** kg
